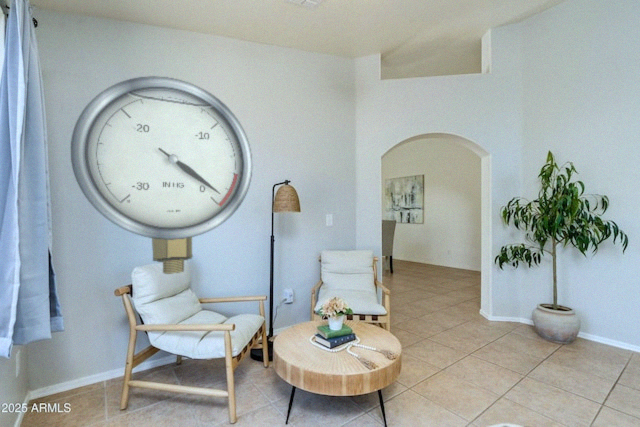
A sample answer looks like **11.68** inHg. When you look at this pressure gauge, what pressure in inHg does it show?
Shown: **-1** inHg
